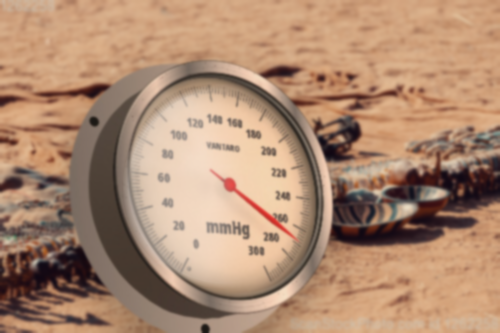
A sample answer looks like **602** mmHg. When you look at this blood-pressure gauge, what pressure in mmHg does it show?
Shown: **270** mmHg
